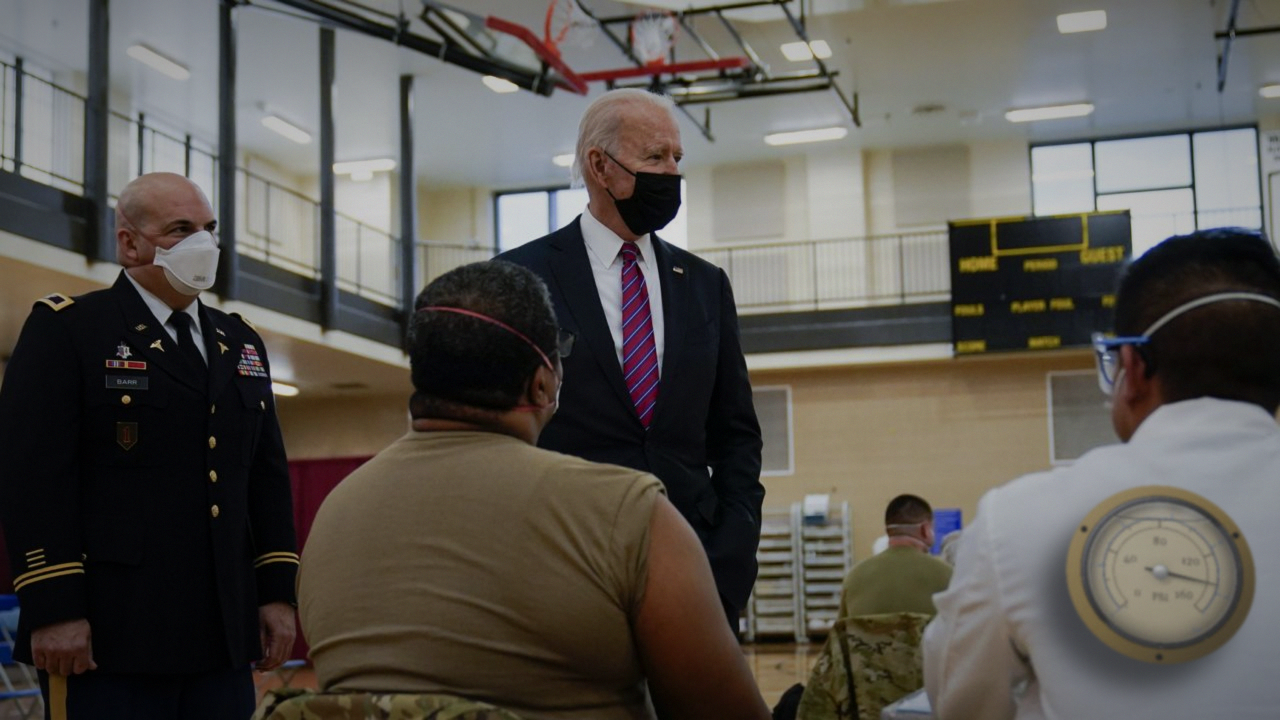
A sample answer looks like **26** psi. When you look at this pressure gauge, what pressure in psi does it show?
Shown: **140** psi
